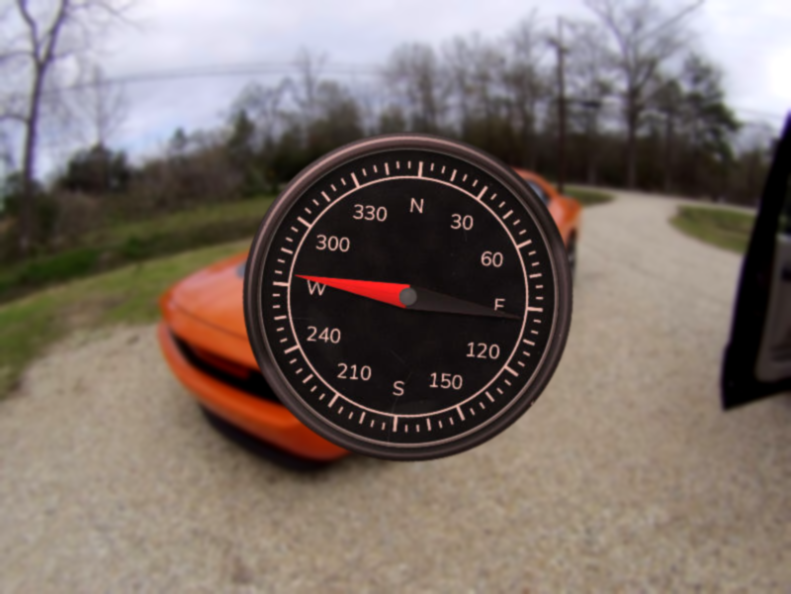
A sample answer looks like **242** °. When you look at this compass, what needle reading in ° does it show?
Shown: **275** °
